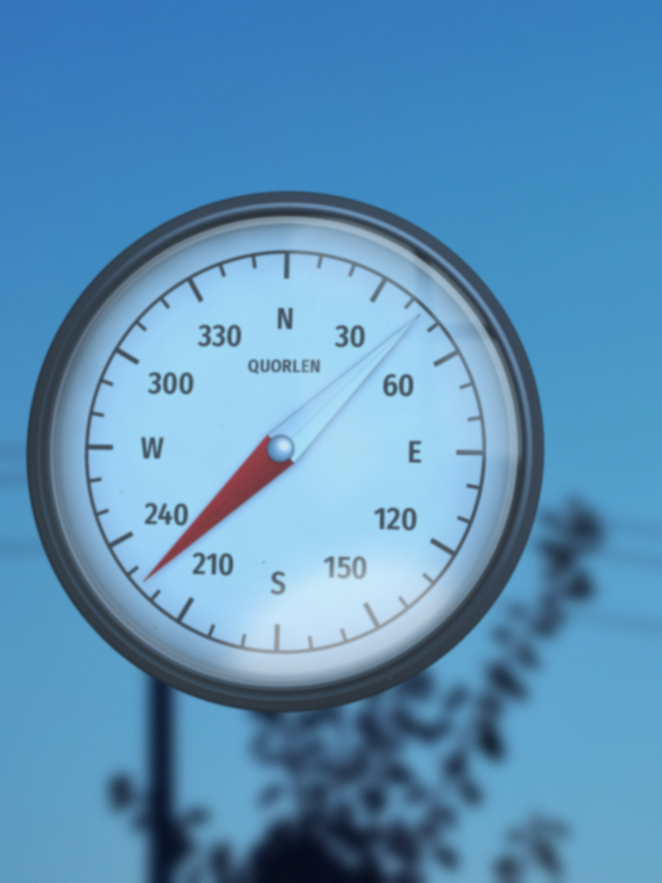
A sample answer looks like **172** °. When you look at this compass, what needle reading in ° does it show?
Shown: **225** °
